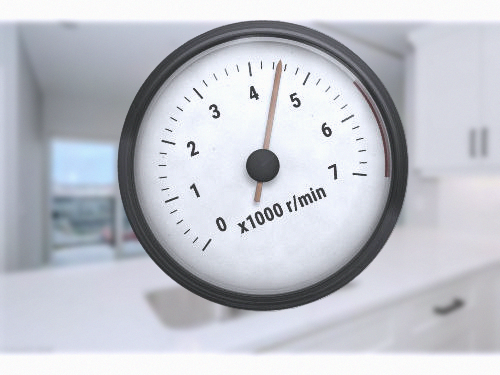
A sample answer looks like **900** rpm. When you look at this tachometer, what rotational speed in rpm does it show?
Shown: **4500** rpm
